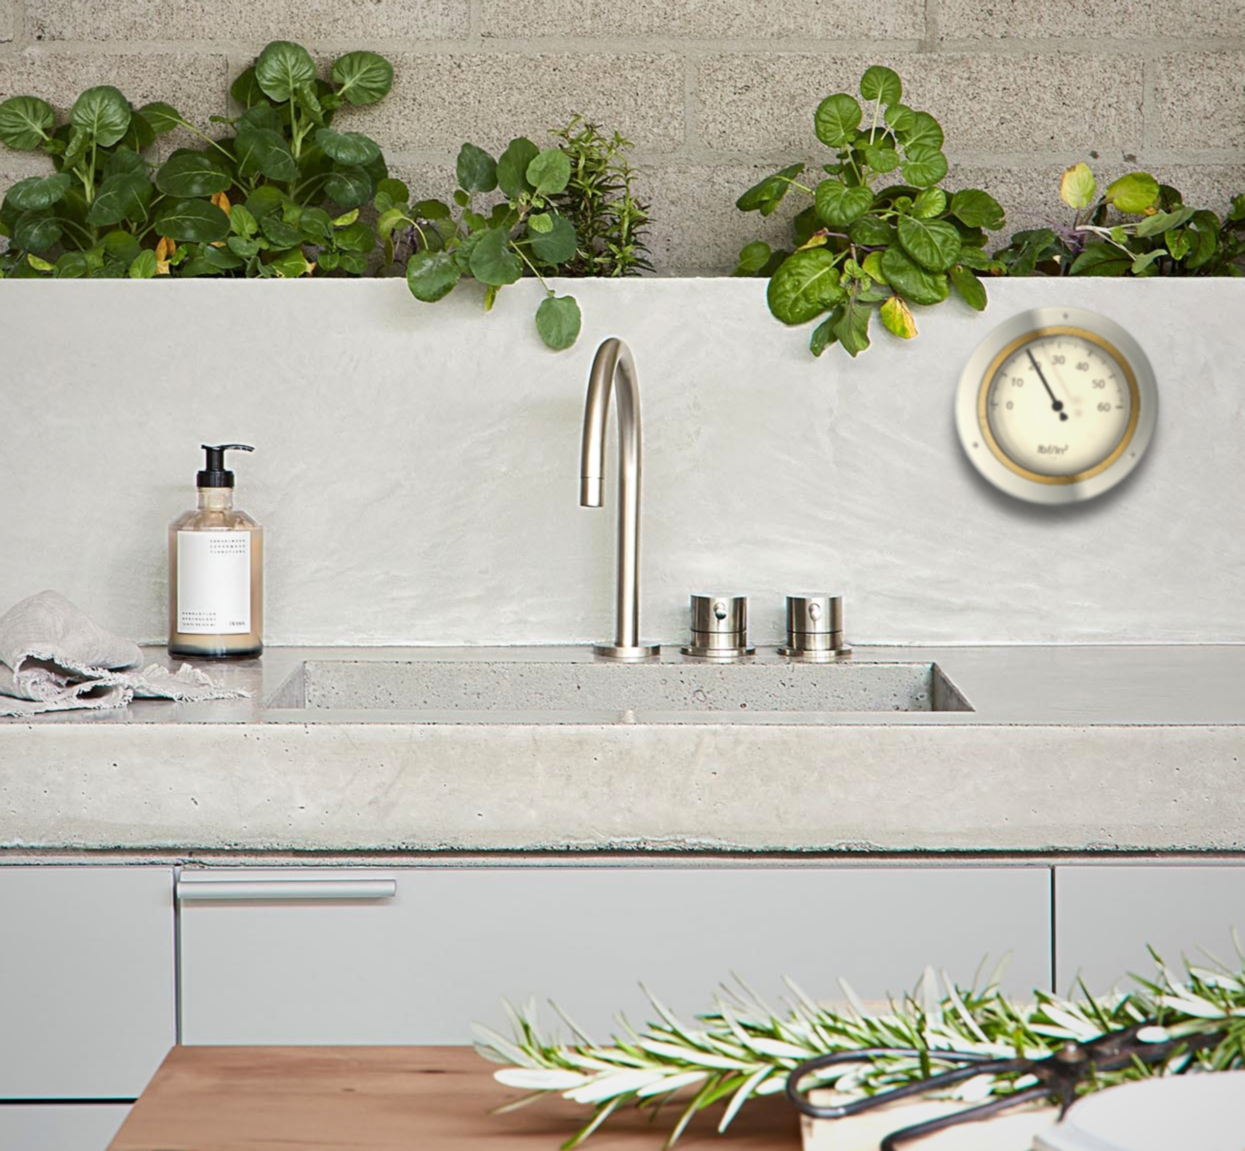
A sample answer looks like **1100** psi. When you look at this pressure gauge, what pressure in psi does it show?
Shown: **20** psi
